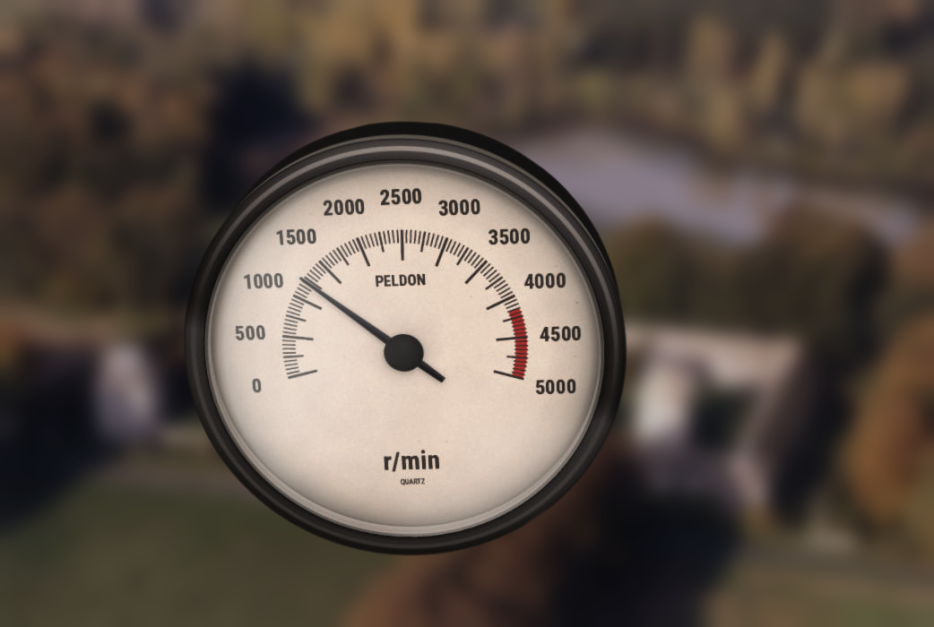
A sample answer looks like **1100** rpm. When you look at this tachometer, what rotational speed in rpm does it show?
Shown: **1250** rpm
